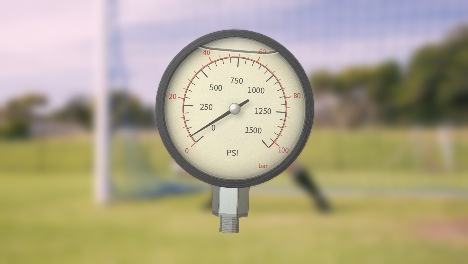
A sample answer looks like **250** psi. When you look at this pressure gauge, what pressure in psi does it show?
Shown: **50** psi
